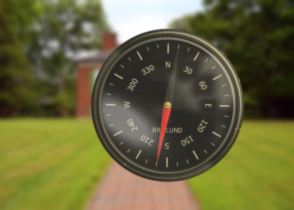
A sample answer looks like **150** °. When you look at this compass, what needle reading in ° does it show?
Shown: **190** °
